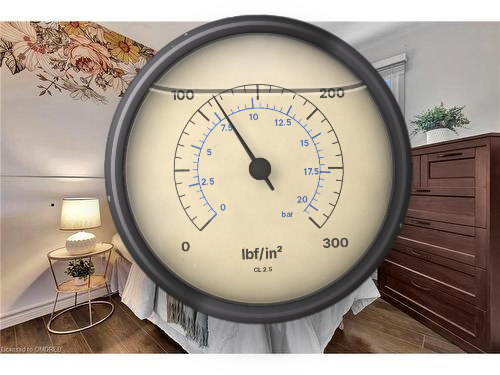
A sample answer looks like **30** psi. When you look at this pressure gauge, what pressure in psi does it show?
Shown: **115** psi
